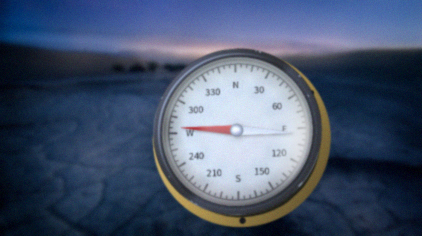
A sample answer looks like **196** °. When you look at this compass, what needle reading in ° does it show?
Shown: **275** °
